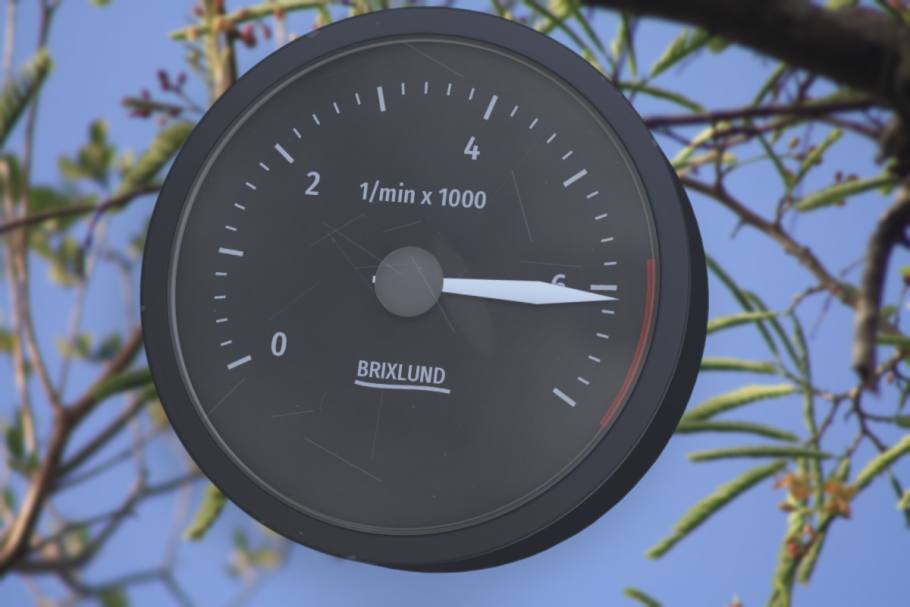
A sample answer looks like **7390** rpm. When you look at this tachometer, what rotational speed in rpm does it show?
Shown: **6100** rpm
